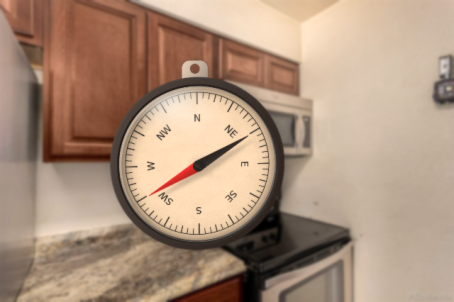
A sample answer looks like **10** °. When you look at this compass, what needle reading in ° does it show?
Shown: **240** °
